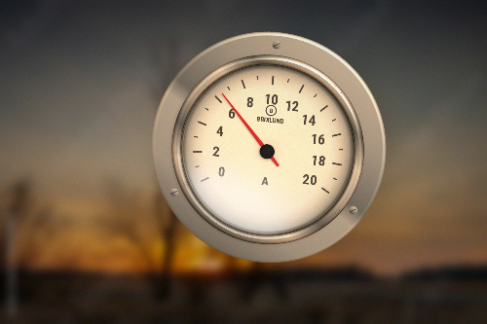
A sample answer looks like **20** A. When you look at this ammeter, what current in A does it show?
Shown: **6.5** A
